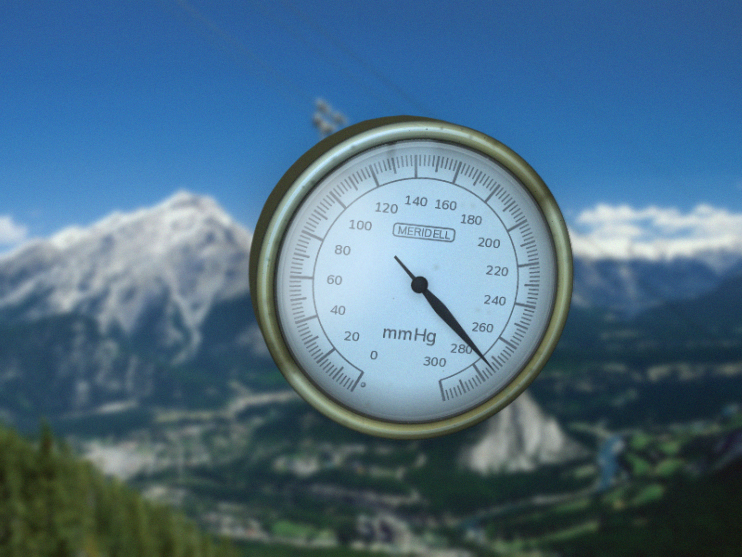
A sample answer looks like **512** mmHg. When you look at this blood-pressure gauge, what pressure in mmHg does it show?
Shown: **274** mmHg
